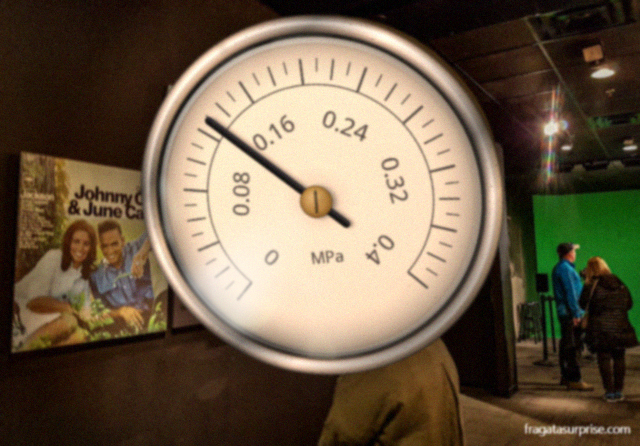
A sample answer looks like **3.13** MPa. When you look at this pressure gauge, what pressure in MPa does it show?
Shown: **0.13** MPa
